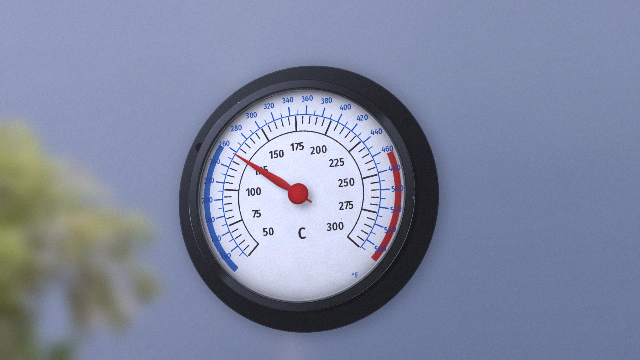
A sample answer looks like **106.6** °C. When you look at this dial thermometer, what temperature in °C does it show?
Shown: **125** °C
